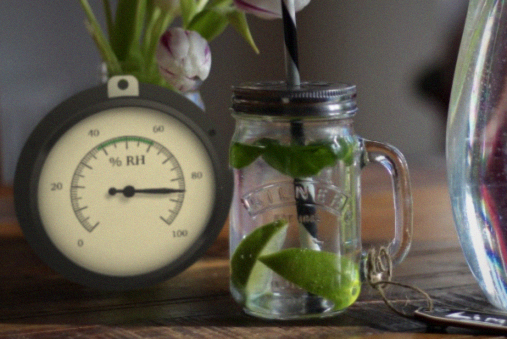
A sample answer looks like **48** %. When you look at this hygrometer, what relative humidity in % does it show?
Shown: **85** %
